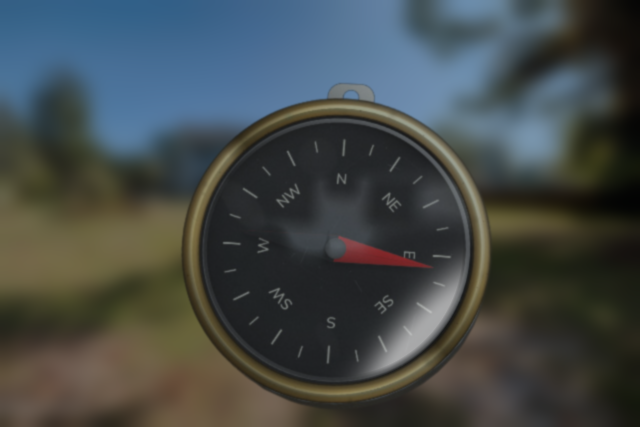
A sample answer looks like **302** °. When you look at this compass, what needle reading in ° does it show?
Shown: **97.5** °
